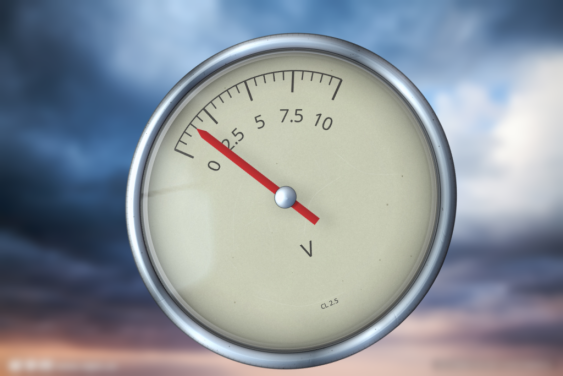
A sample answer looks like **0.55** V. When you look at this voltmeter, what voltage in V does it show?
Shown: **1.5** V
